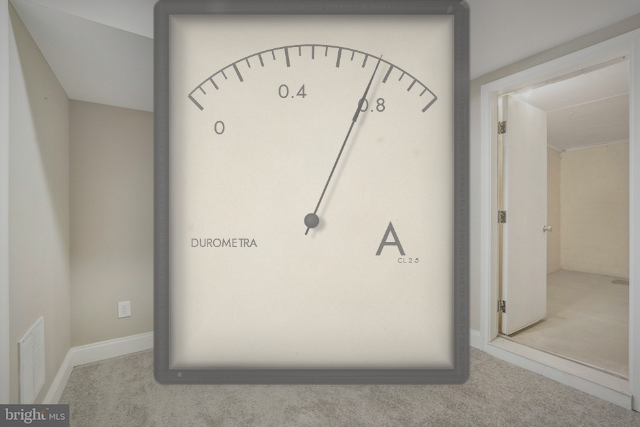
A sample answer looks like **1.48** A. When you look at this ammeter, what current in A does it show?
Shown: **0.75** A
